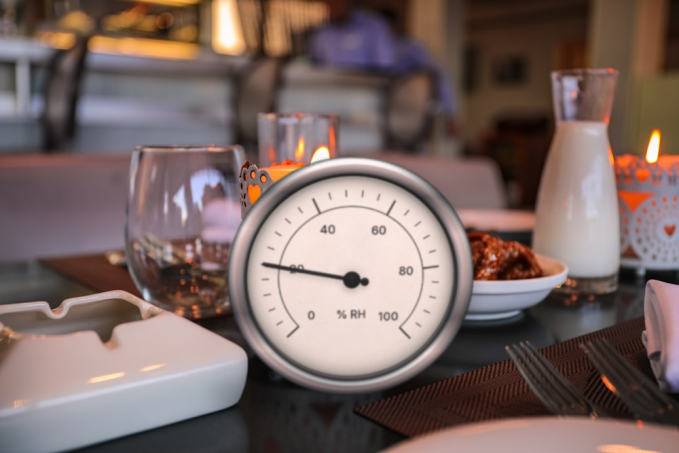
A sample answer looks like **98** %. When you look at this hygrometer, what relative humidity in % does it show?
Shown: **20** %
